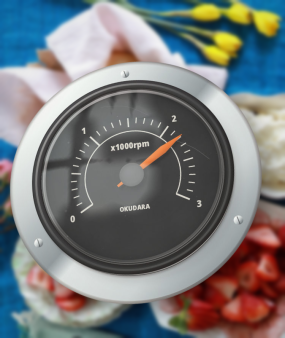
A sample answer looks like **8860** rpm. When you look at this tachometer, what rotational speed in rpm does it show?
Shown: **2200** rpm
